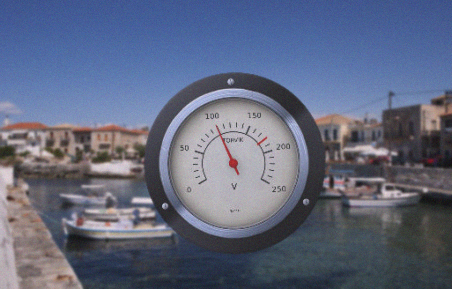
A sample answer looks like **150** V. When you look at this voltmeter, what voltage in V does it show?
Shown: **100** V
